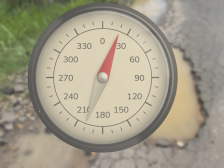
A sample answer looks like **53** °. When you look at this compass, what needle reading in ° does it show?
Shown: **20** °
